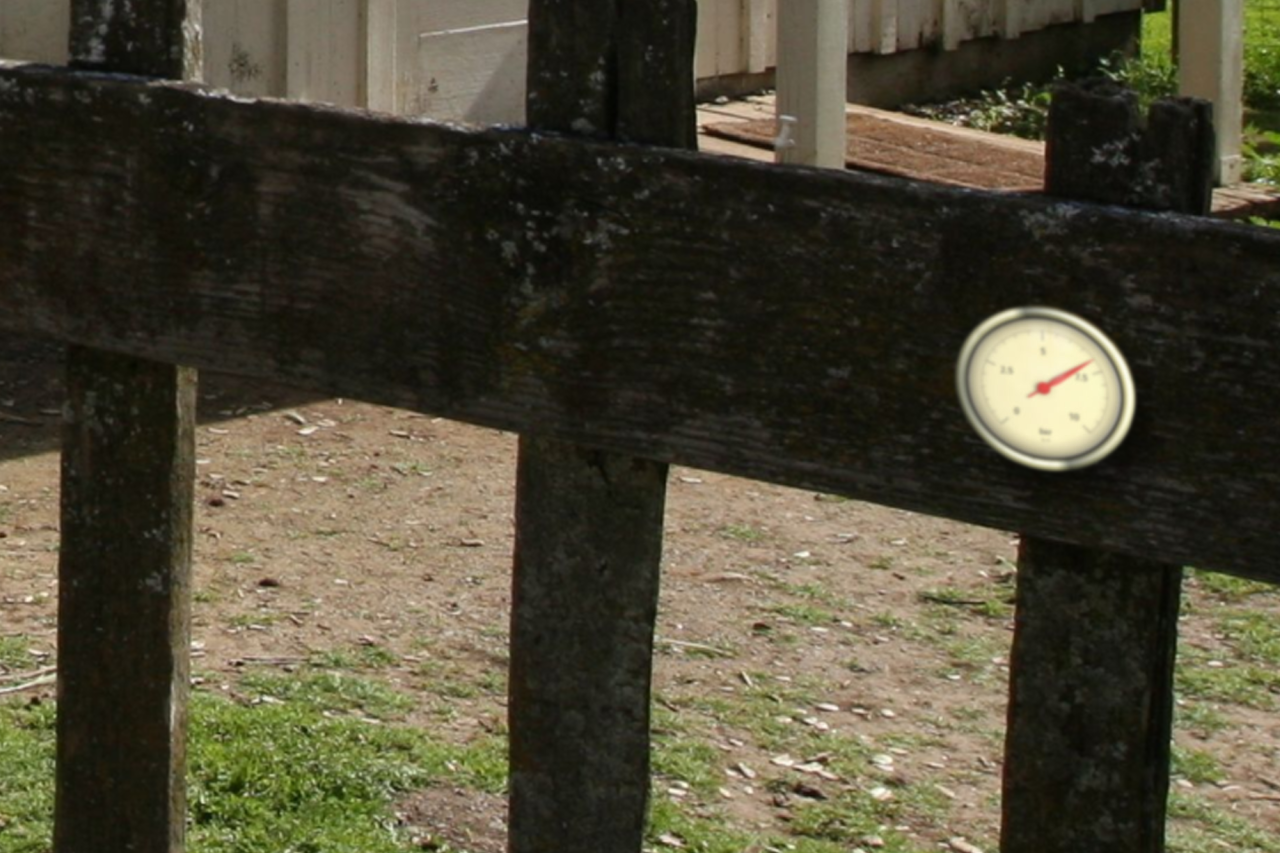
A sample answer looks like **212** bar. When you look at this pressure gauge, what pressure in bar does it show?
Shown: **7** bar
